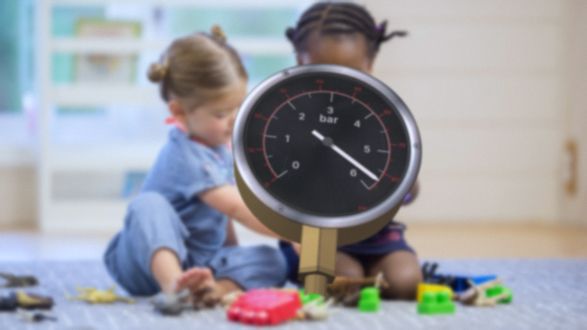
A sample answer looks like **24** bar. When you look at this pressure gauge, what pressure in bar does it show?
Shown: **5.75** bar
